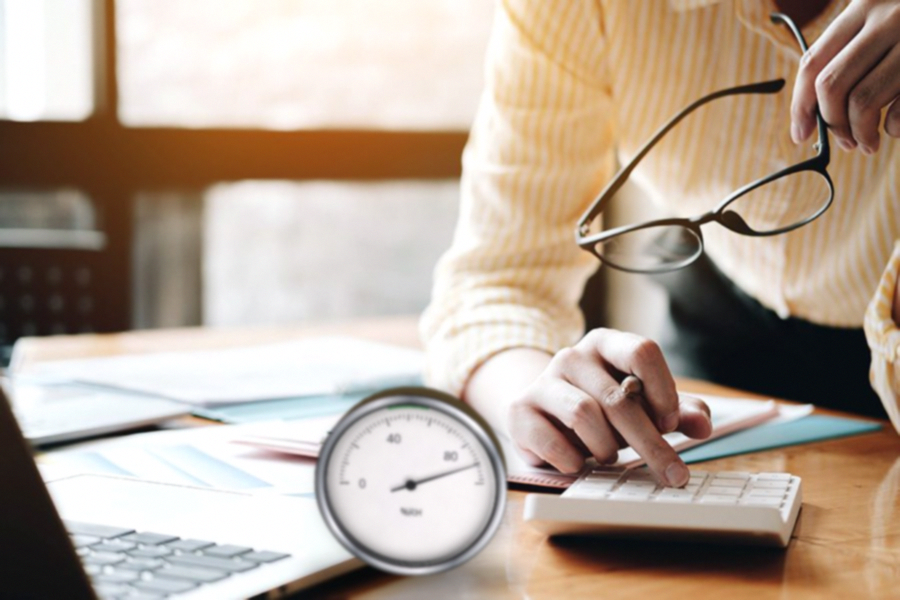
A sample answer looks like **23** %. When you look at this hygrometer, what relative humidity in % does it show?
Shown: **90** %
